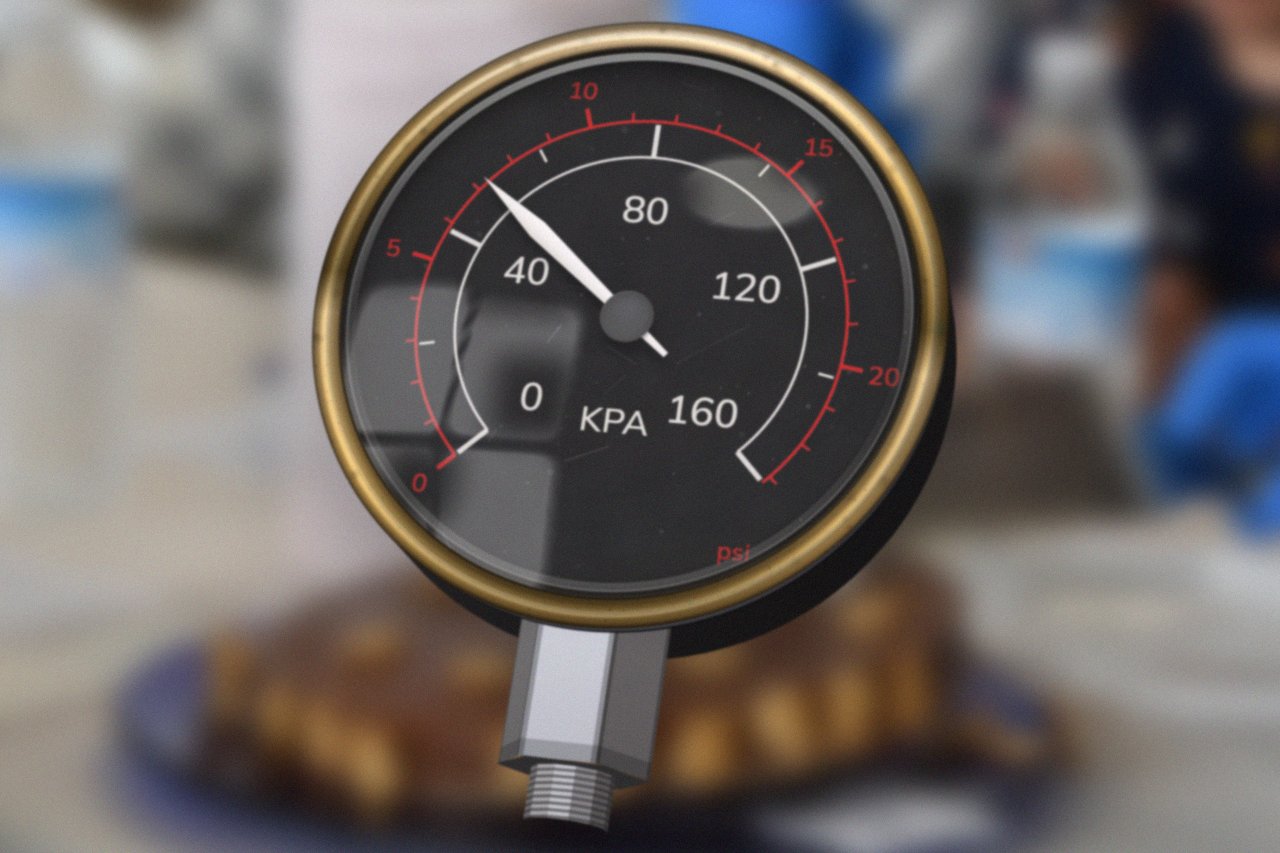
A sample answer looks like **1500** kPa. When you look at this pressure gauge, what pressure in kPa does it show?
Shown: **50** kPa
